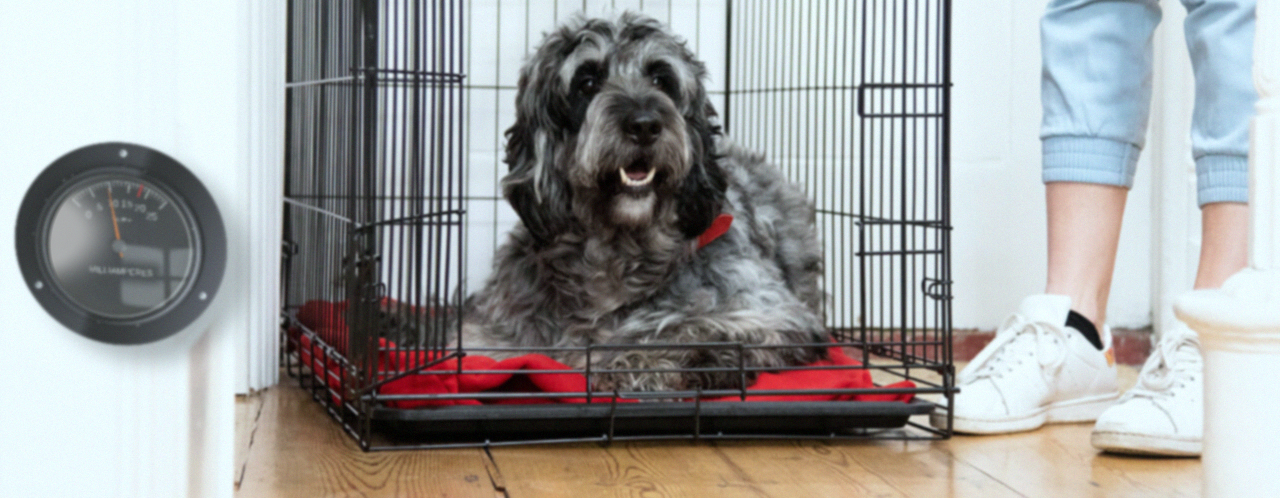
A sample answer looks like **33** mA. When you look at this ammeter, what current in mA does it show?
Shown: **10** mA
